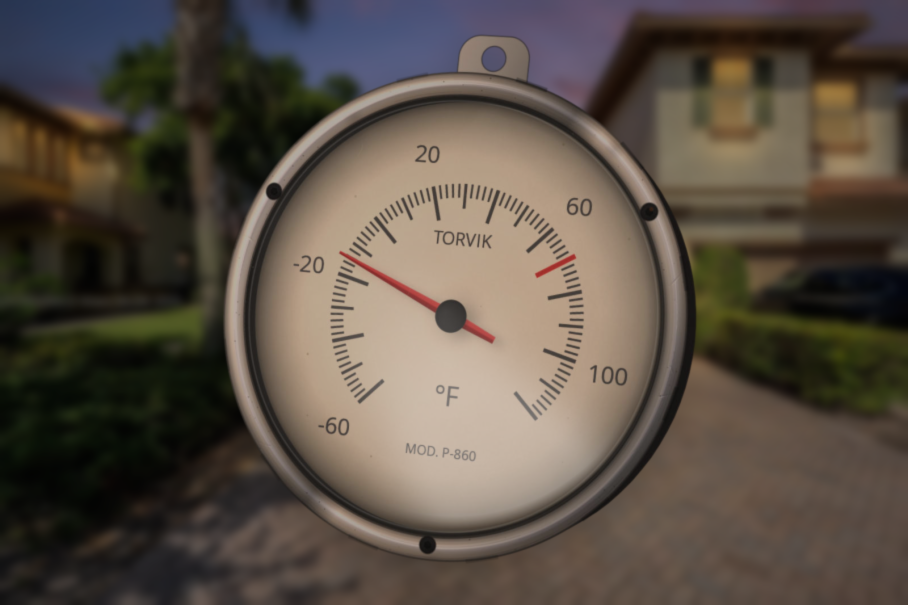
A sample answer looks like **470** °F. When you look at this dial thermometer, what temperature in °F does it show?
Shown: **-14** °F
